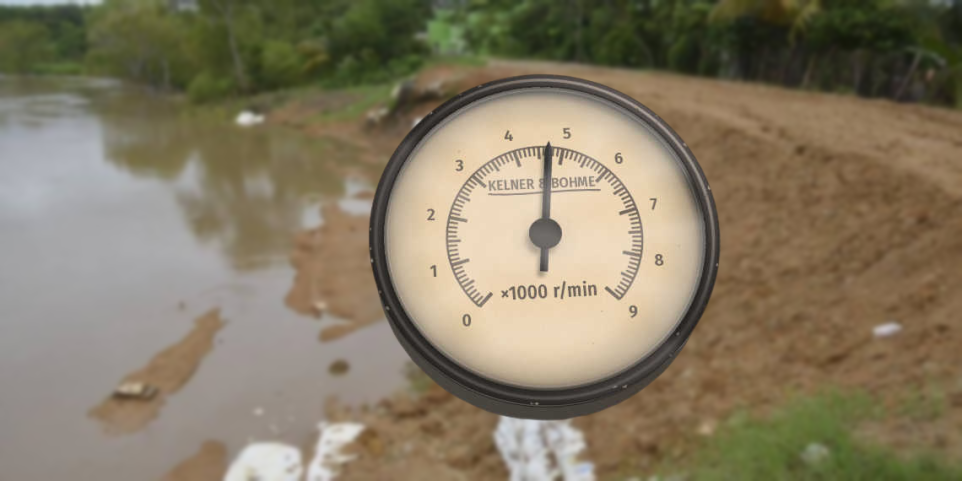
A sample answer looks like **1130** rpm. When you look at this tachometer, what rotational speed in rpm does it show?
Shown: **4700** rpm
